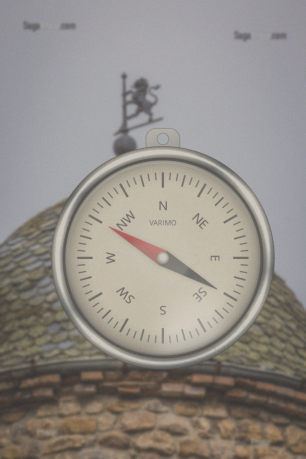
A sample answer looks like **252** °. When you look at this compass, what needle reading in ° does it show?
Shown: **300** °
